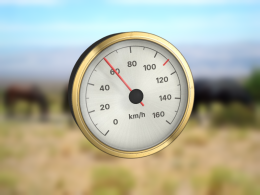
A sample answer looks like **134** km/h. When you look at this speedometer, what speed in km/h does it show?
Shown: **60** km/h
